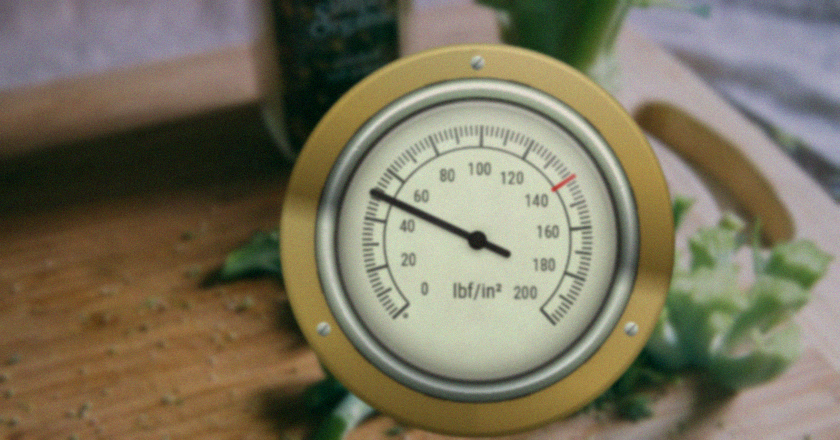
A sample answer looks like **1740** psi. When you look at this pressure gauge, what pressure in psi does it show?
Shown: **50** psi
